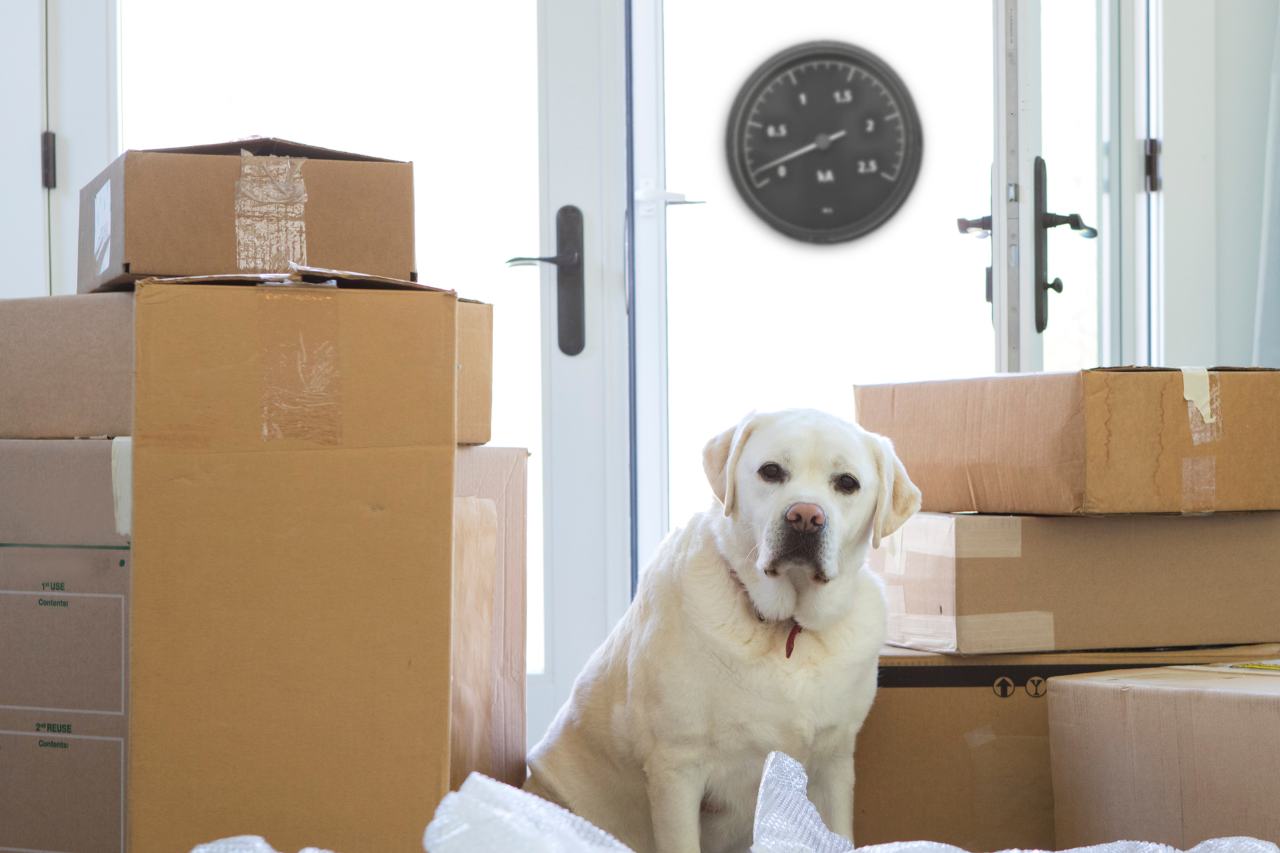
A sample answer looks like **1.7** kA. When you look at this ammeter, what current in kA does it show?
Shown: **0.1** kA
